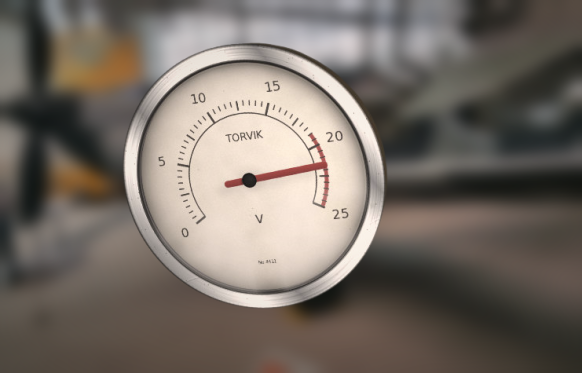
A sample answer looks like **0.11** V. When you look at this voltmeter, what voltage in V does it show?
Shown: **21.5** V
